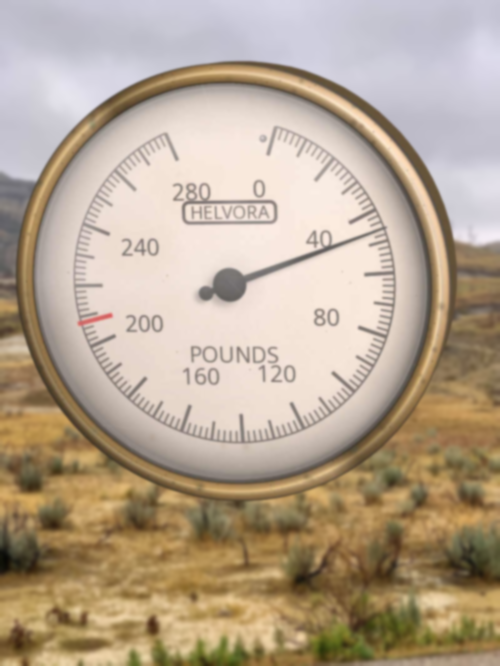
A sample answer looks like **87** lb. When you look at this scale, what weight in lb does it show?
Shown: **46** lb
